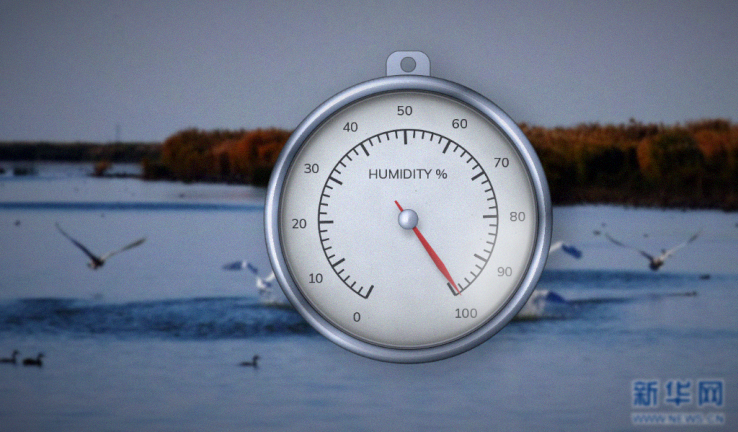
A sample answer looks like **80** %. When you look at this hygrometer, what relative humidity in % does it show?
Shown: **99** %
